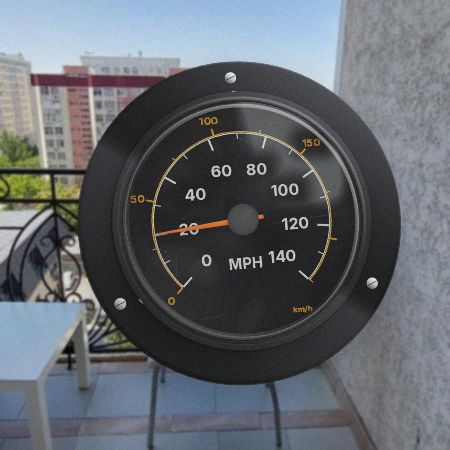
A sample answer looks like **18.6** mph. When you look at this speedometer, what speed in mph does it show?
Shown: **20** mph
